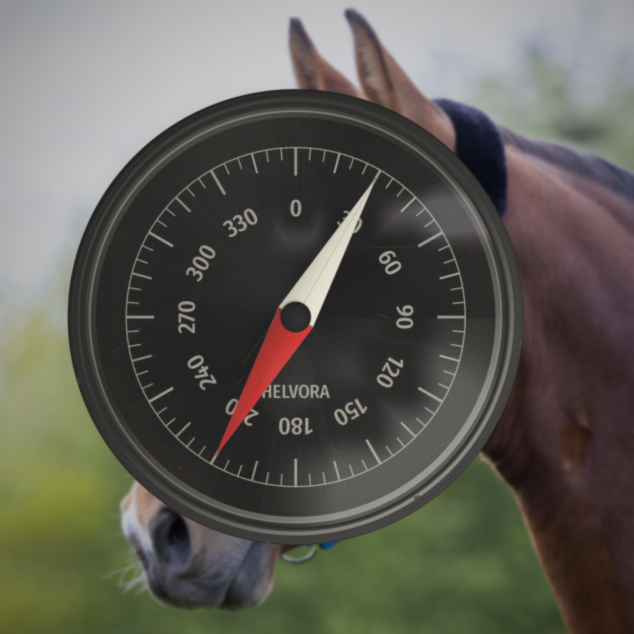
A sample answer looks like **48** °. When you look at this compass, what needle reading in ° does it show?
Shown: **210** °
